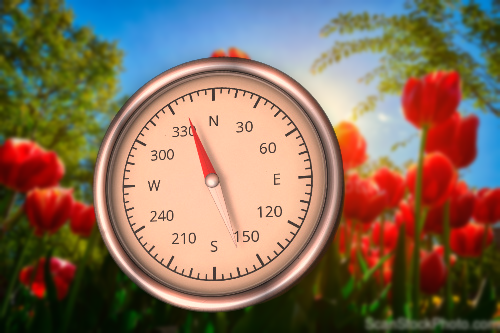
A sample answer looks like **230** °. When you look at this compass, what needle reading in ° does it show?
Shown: **340** °
